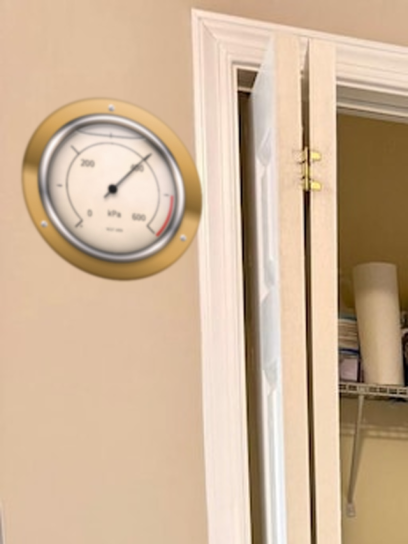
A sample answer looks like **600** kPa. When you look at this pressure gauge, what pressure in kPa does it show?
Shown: **400** kPa
